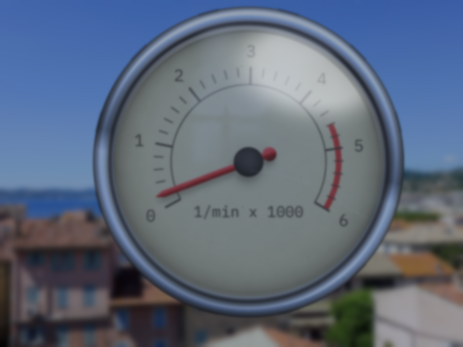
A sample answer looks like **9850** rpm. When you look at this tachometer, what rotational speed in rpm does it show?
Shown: **200** rpm
